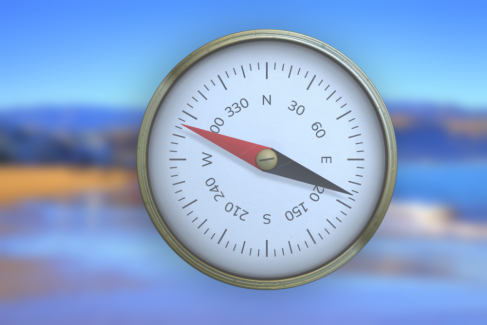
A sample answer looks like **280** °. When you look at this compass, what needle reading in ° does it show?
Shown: **292.5** °
